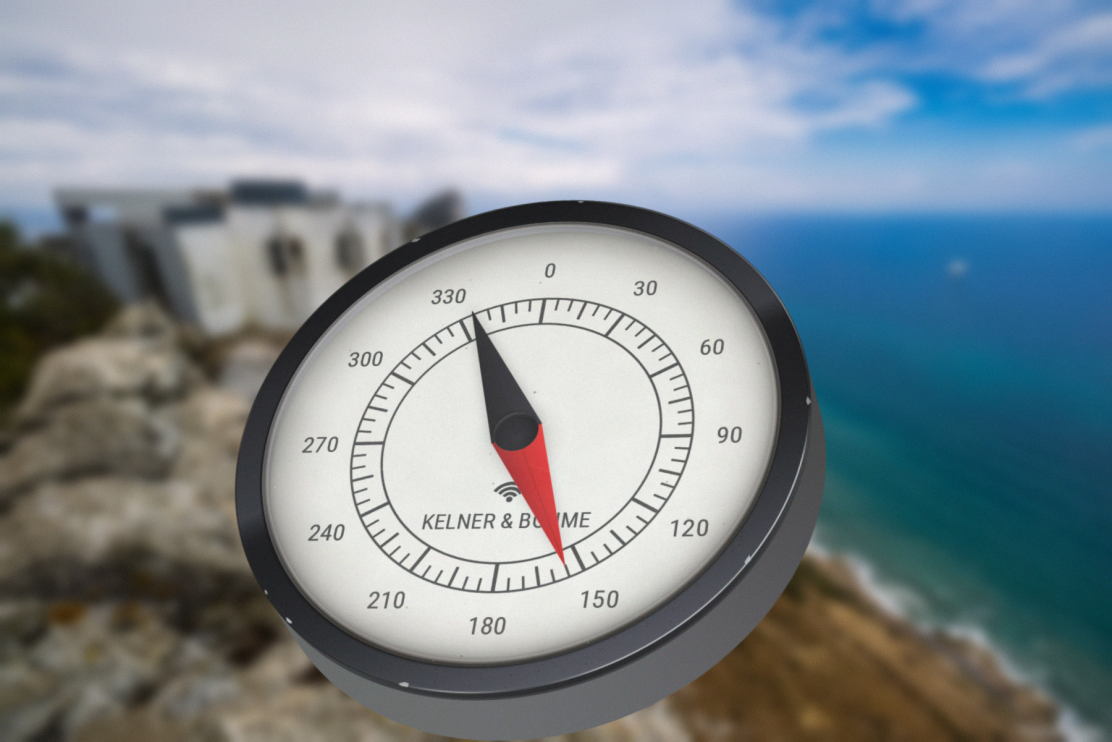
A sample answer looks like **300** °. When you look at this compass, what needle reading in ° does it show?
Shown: **155** °
